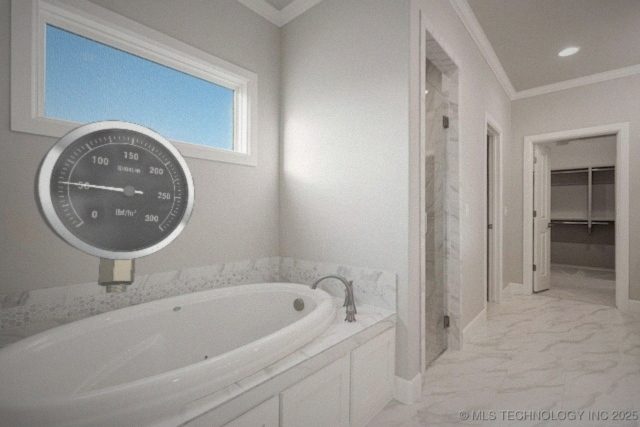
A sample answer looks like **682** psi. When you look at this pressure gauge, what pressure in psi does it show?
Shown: **50** psi
